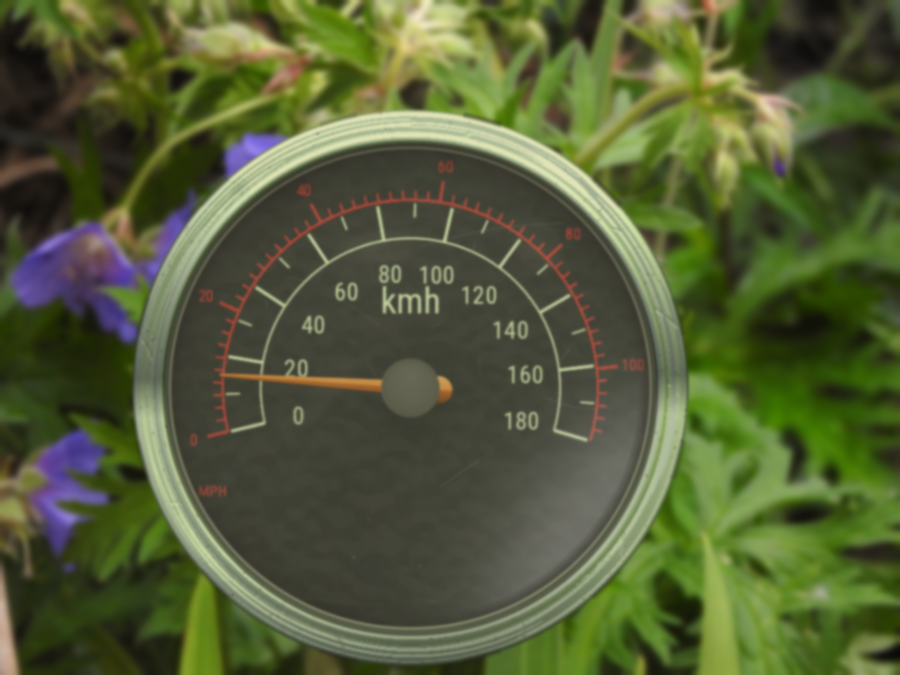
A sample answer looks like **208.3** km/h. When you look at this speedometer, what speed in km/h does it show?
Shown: **15** km/h
